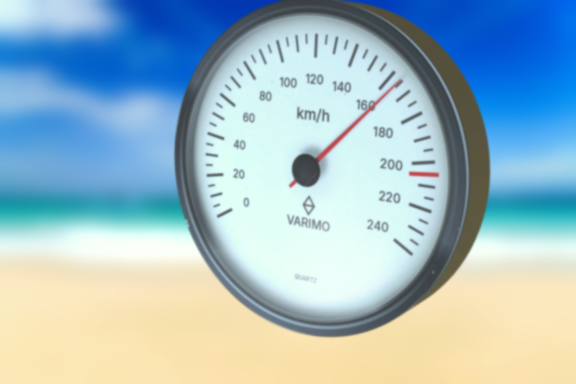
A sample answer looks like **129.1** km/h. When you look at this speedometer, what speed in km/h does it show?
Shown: **165** km/h
